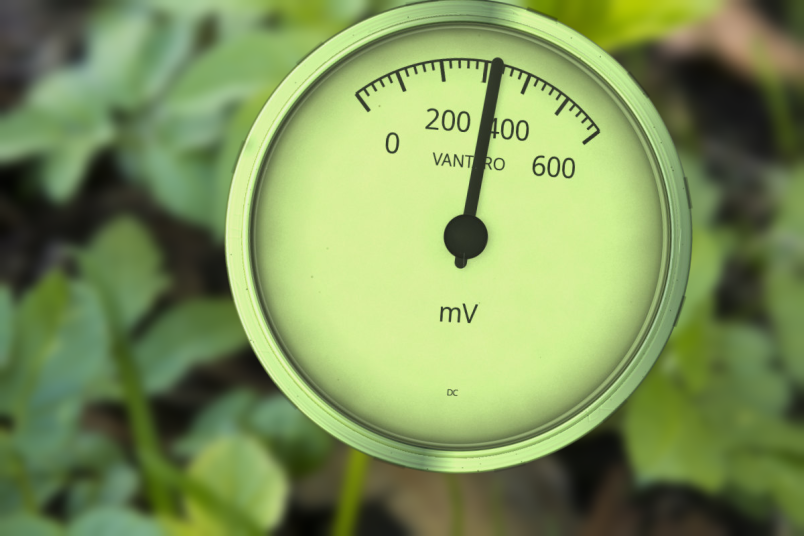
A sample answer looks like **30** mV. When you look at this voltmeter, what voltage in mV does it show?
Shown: **320** mV
